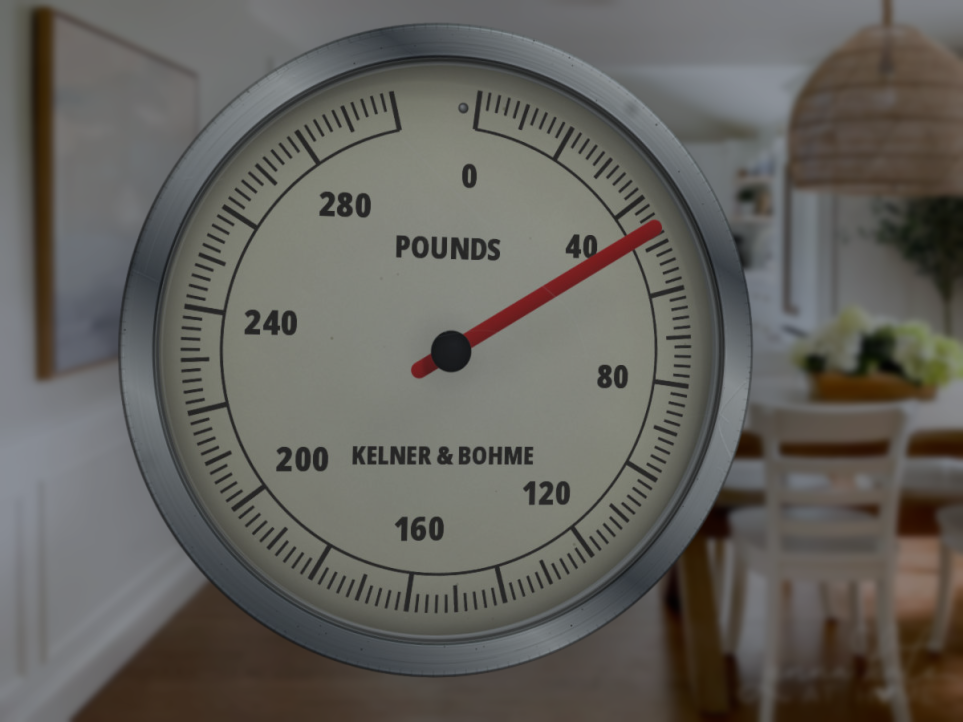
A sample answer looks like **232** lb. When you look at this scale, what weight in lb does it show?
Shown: **46** lb
